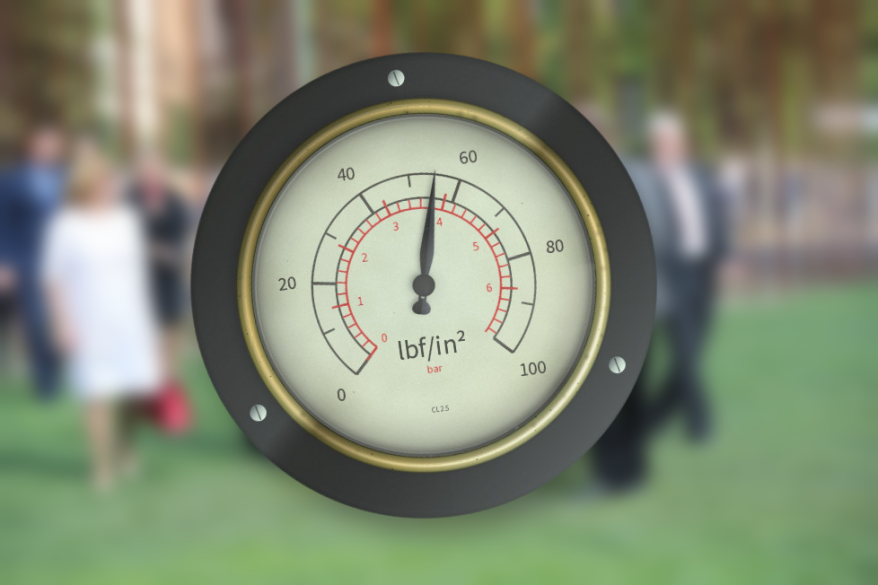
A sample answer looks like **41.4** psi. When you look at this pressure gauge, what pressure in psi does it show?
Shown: **55** psi
